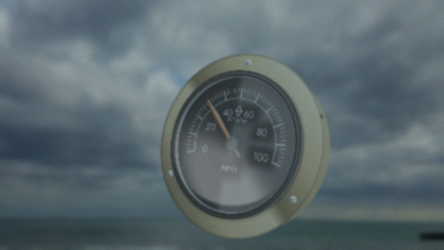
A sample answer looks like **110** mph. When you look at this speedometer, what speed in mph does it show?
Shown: **30** mph
